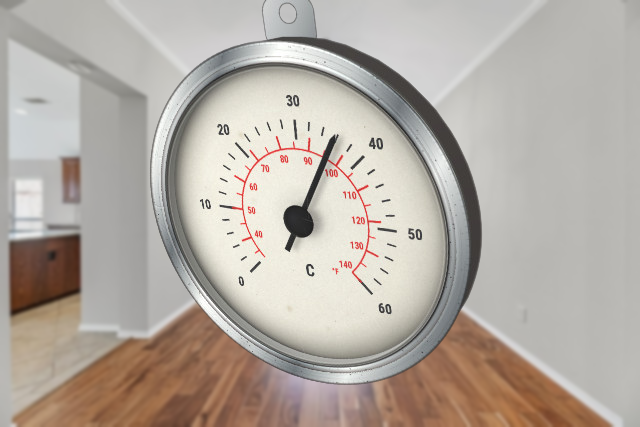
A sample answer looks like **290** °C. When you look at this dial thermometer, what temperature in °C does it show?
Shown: **36** °C
